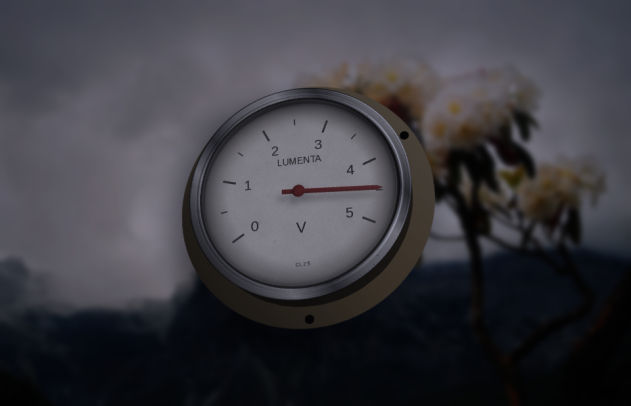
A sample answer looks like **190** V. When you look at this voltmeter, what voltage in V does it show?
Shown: **4.5** V
